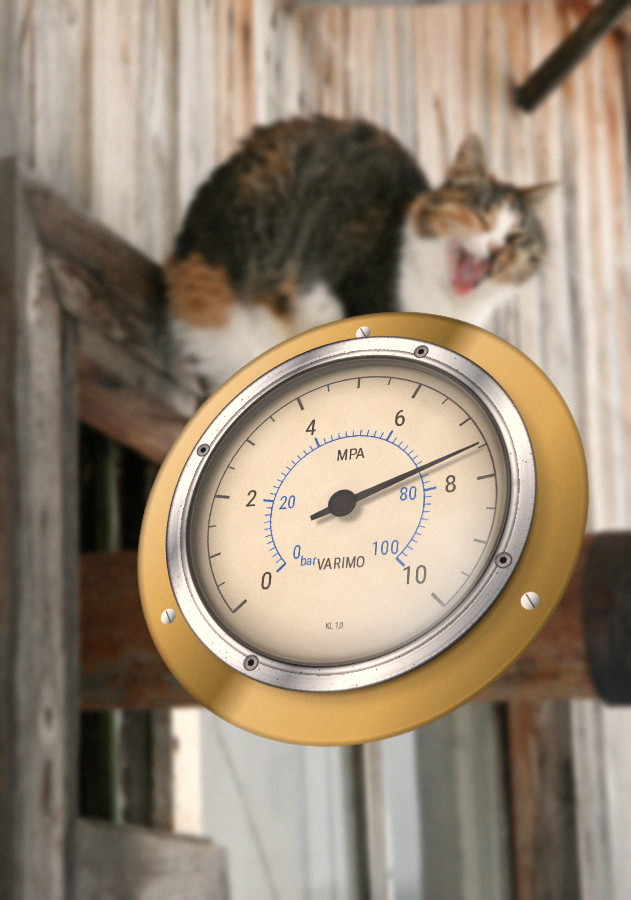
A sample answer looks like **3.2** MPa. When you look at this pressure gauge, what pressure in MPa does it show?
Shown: **7.5** MPa
